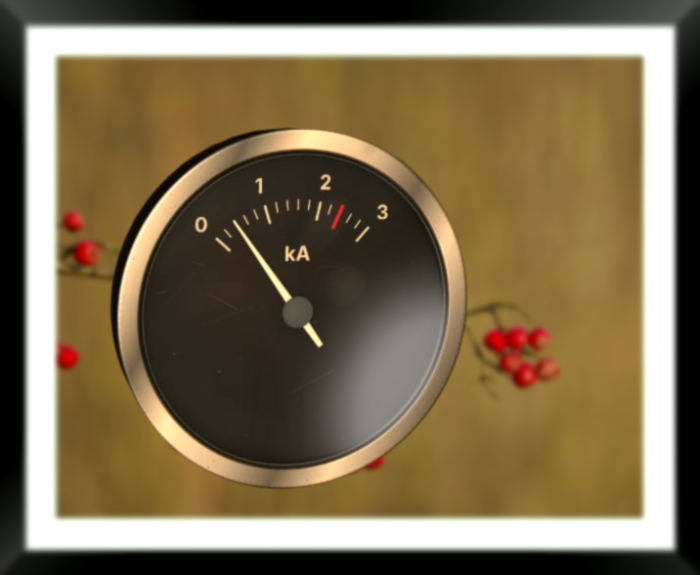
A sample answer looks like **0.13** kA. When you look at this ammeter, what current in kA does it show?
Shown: **0.4** kA
